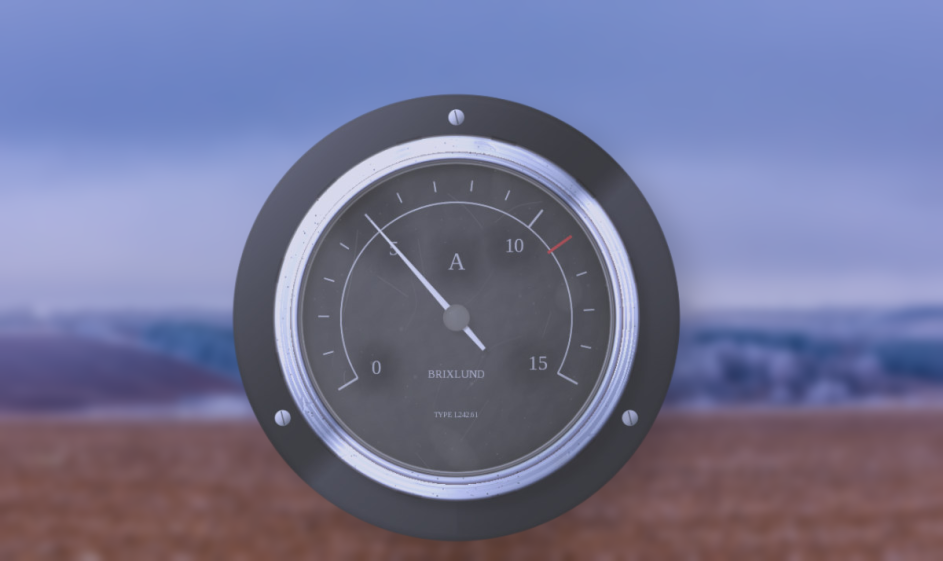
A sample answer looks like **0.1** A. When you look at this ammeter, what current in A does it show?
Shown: **5** A
